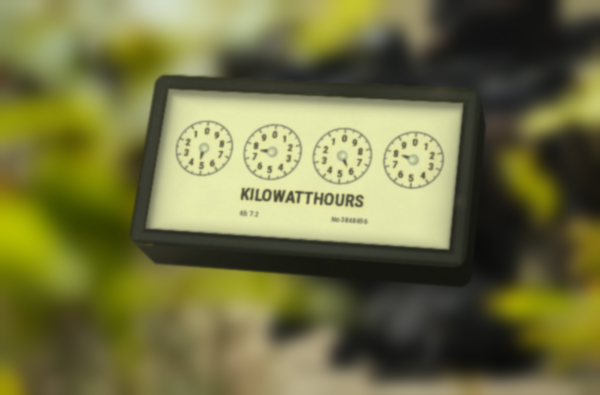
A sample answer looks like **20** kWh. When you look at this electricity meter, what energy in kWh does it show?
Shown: **4758** kWh
